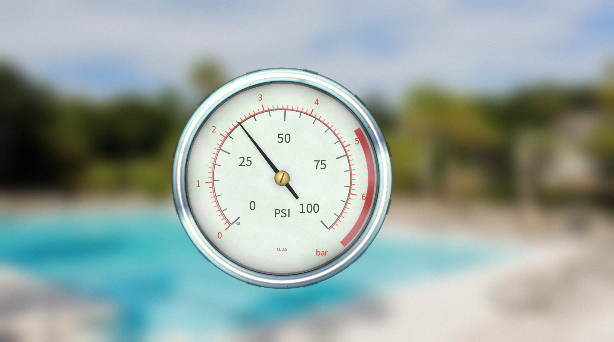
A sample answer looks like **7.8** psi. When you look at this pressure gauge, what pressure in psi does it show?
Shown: **35** psi
